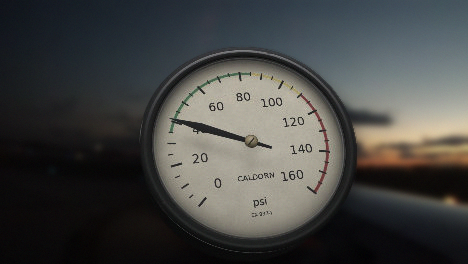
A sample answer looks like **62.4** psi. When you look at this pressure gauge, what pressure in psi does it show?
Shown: **40** psi
